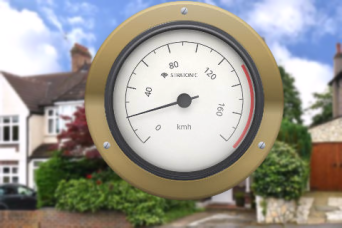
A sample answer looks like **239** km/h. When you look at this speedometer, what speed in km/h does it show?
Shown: **20** km/h
